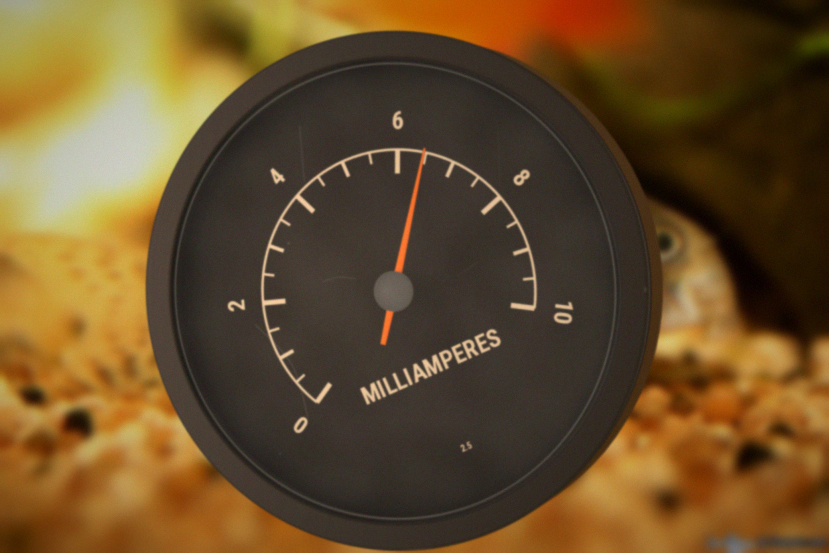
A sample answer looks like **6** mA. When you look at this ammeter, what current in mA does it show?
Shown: **6.5** mA
